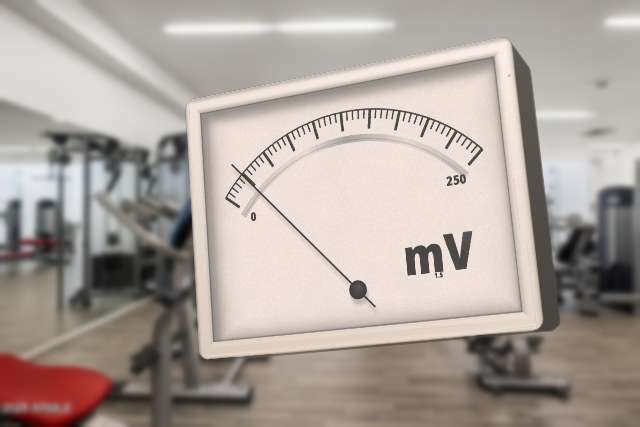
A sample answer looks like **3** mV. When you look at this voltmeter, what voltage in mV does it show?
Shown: **25** mV
